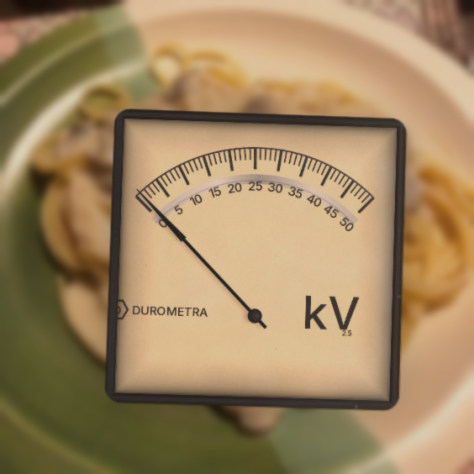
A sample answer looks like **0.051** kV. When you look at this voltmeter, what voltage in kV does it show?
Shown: **1** kV
